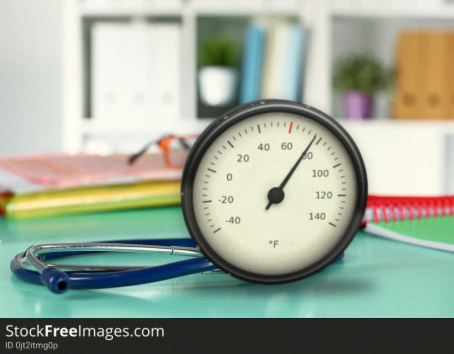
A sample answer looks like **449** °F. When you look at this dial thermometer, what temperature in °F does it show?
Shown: **76** °F
